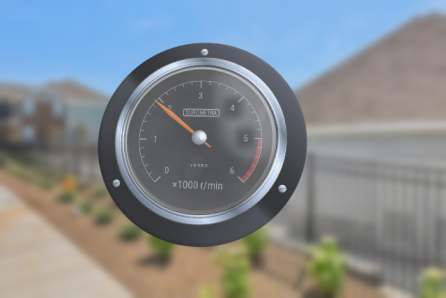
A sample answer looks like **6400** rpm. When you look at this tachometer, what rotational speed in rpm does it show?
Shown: **1900** rpm
